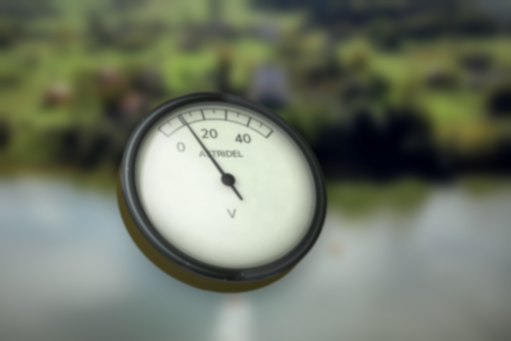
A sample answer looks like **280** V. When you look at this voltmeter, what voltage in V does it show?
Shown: **10** V
